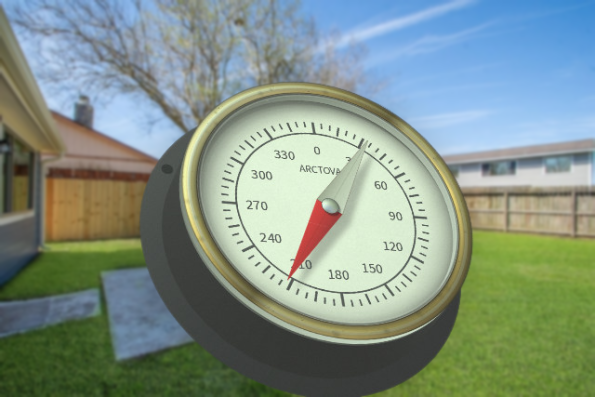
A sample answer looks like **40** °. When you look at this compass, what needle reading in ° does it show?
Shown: **212.5** °
